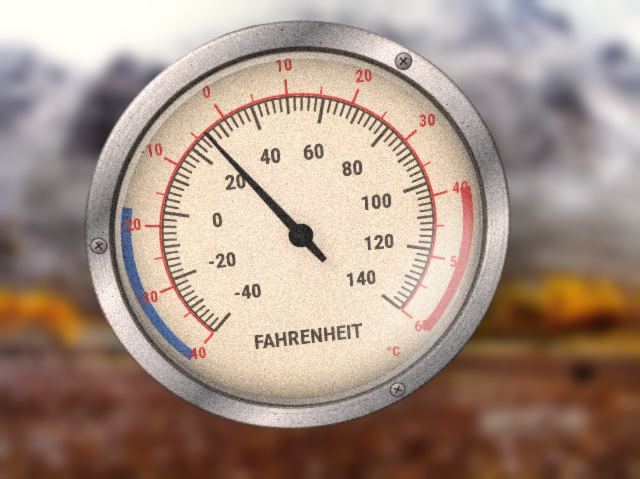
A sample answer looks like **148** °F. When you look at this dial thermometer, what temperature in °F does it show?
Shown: **26** °F
